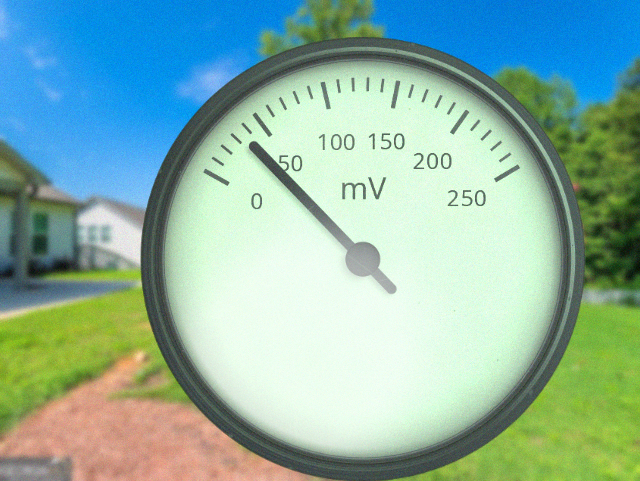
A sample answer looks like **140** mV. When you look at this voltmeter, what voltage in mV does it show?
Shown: **35** mV
